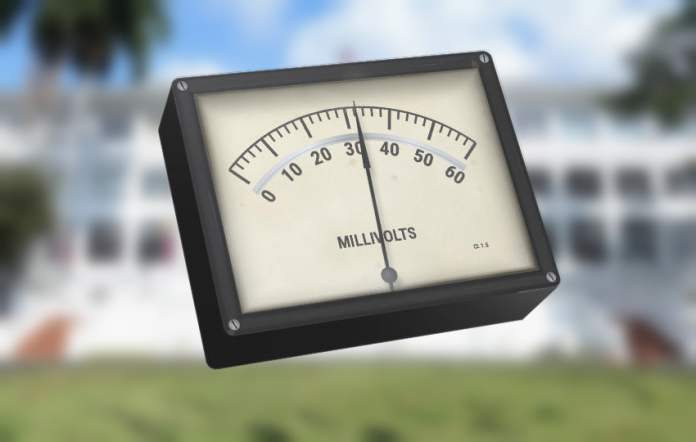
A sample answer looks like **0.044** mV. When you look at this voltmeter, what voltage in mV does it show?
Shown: **32** mV
